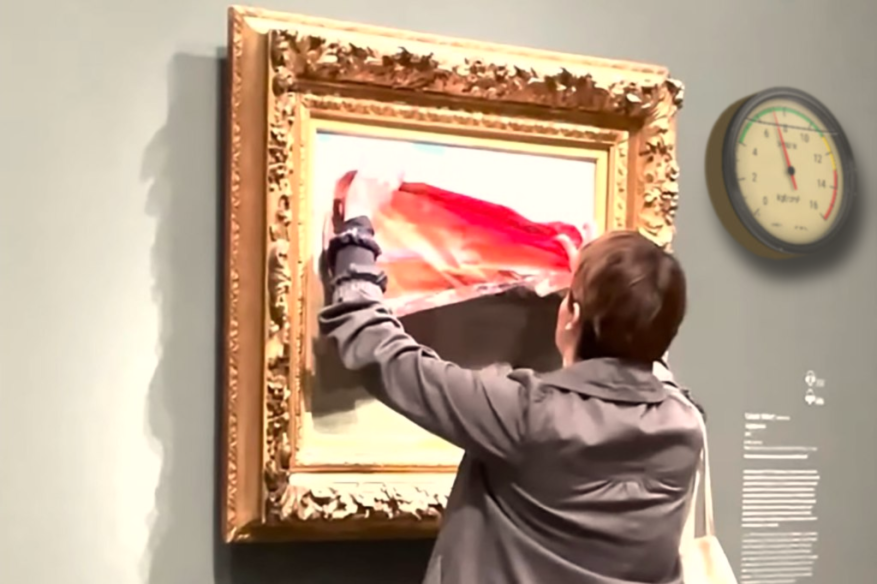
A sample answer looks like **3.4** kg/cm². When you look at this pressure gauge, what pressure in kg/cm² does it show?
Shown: **7** kg/cm²
